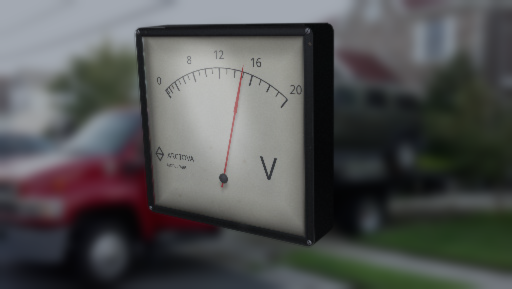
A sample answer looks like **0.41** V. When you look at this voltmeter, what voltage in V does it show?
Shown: **15** V
